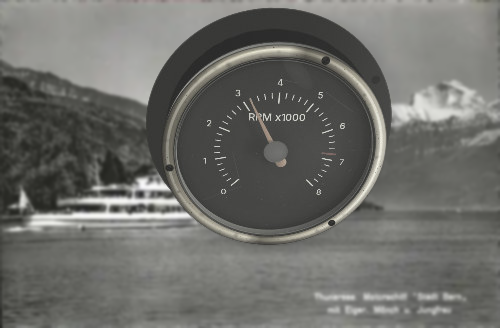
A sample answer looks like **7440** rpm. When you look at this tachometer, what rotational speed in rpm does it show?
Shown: **3200** rpm
